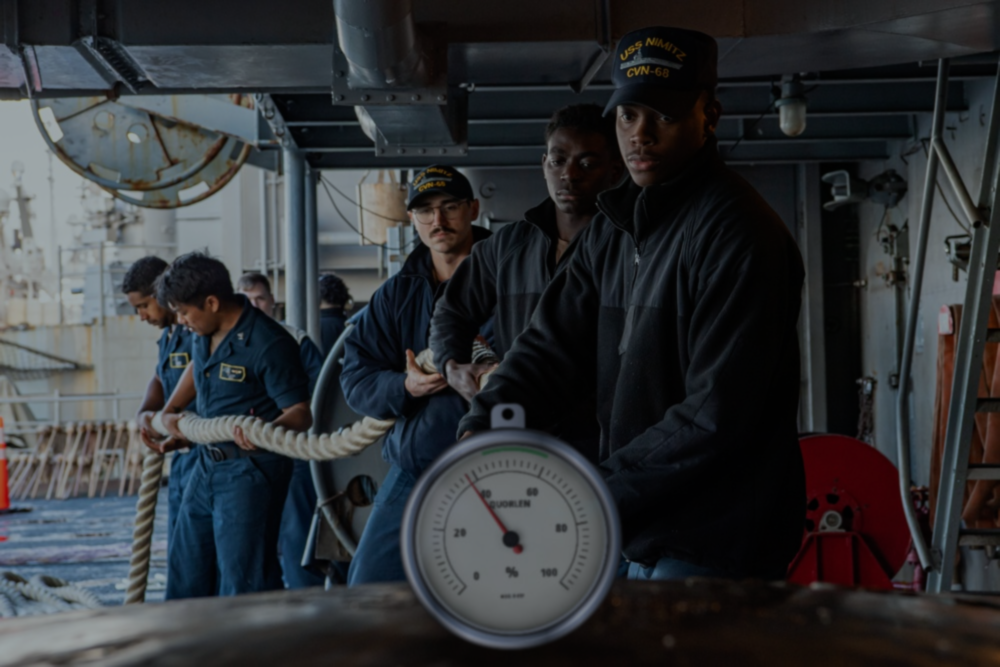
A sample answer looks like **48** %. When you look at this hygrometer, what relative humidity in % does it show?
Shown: **38** %
